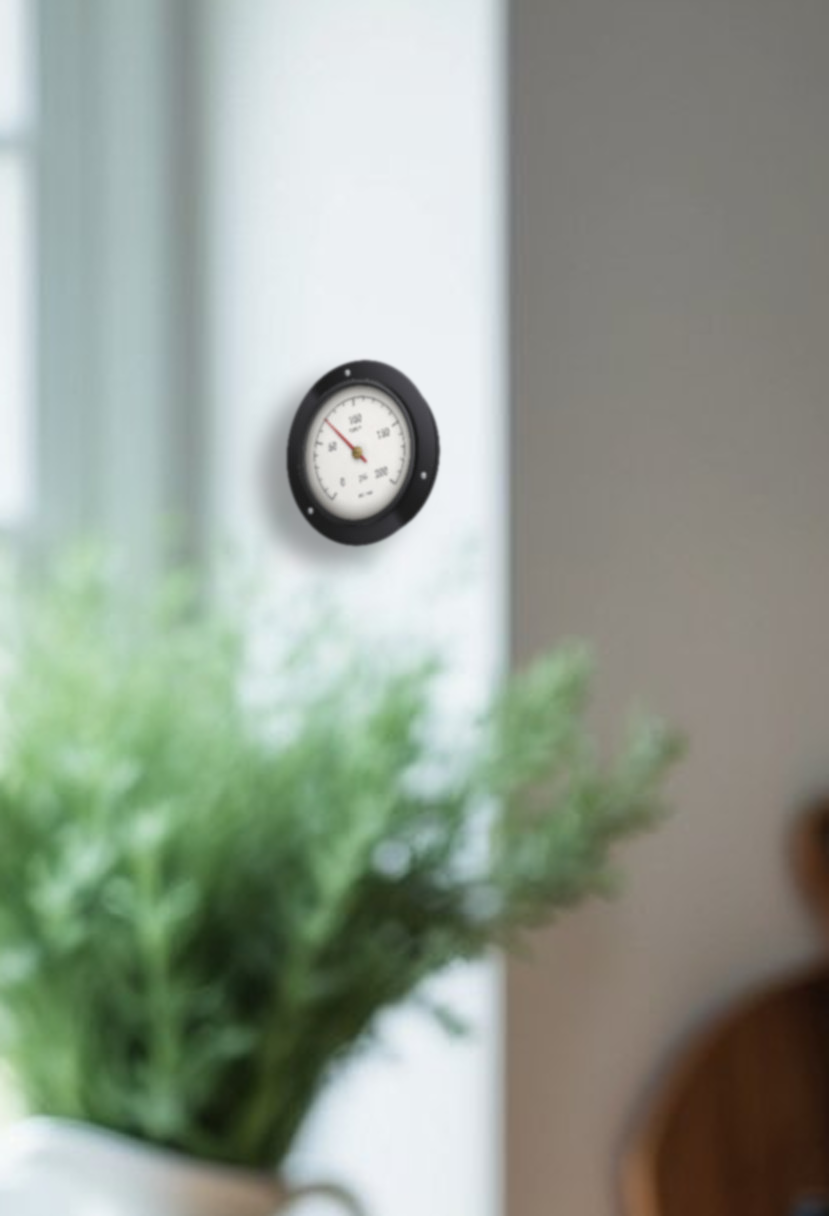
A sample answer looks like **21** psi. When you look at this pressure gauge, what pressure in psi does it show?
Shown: **70** psi
